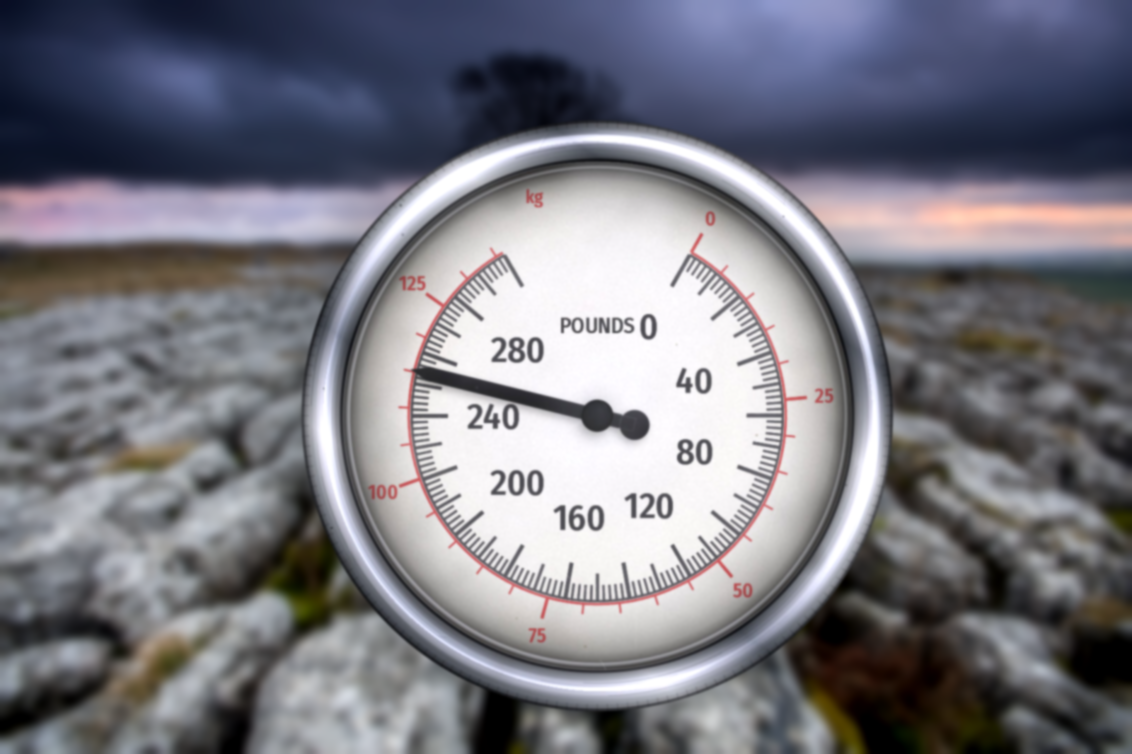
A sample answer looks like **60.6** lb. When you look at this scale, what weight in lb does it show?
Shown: **254** lb
